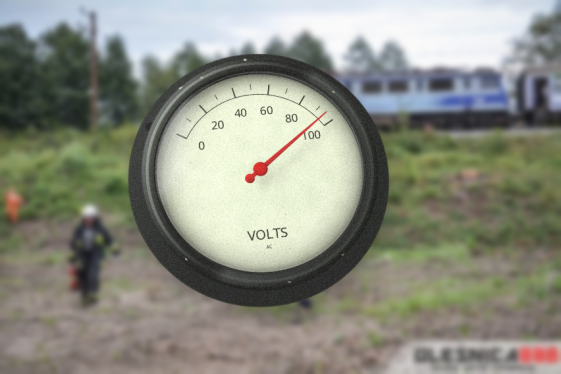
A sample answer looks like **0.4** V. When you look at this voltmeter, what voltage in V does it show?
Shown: **95** V
